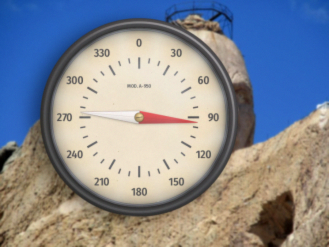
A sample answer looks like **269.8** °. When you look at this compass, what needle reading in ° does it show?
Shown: **95** °
